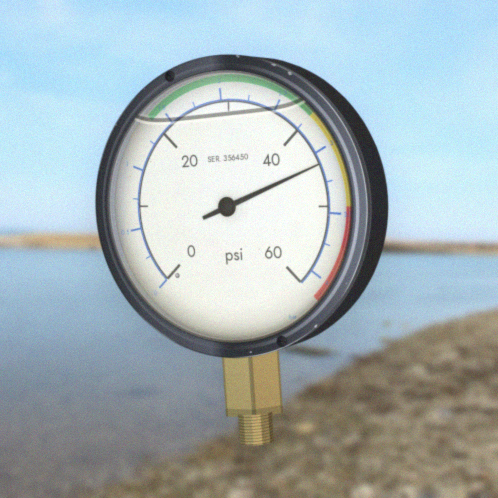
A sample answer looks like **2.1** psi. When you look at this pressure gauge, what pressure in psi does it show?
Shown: **45** psi
